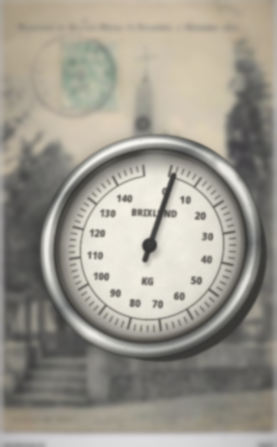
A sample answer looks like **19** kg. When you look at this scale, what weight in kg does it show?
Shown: **2** kg
